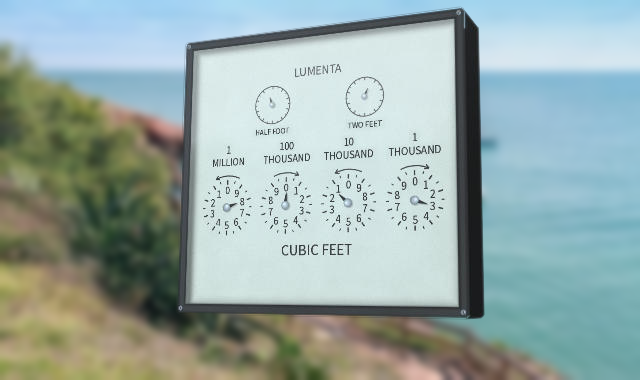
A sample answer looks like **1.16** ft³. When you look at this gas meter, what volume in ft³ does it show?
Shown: **801300** ft³
